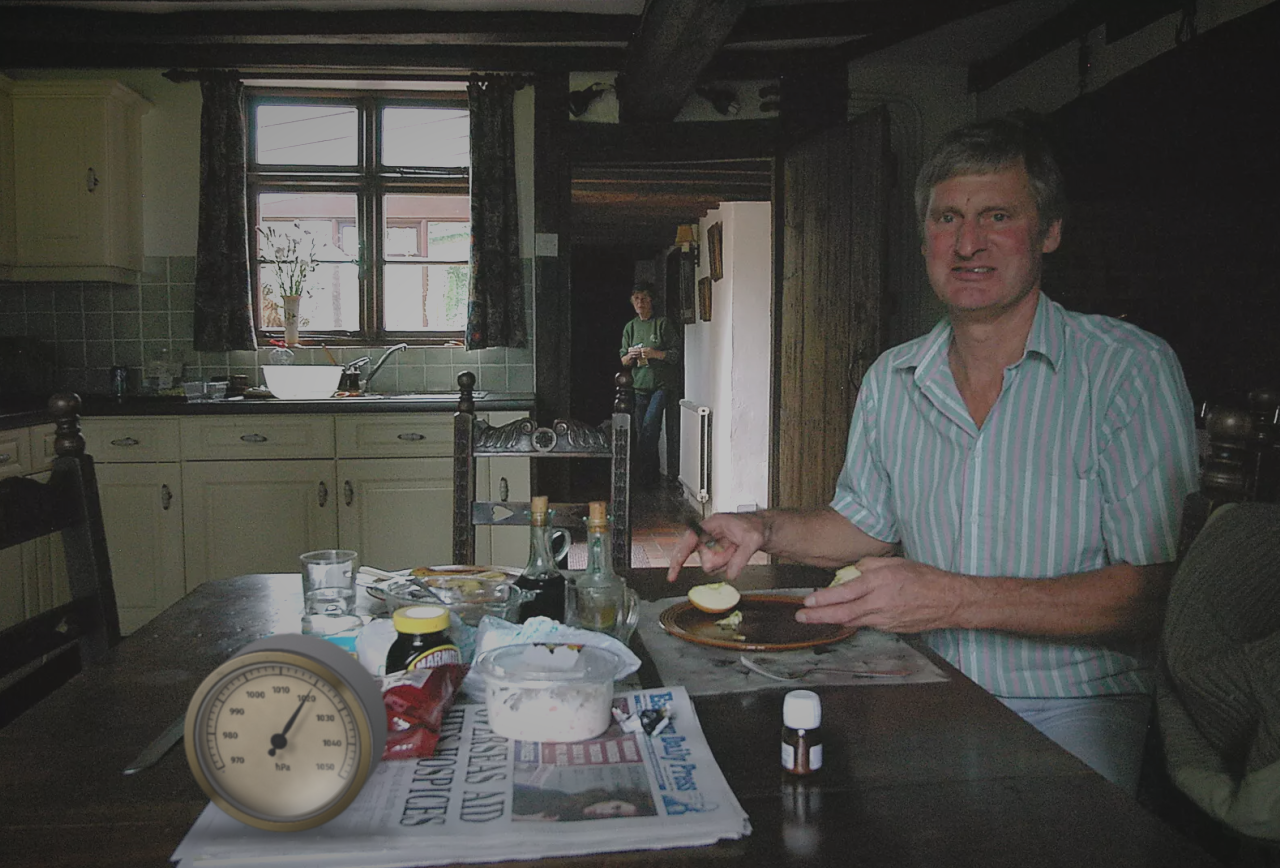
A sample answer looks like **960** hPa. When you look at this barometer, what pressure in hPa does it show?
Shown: **1020** hPa
